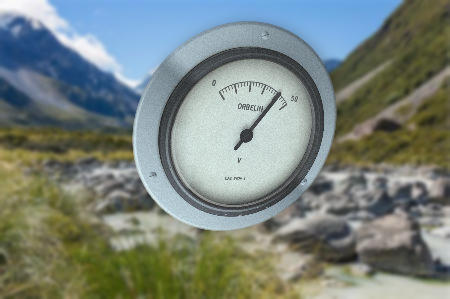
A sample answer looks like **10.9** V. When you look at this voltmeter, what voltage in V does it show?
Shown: **40** V
